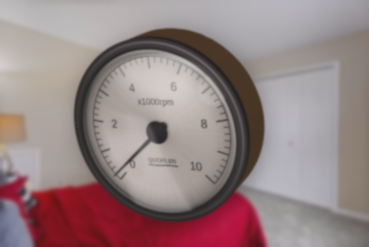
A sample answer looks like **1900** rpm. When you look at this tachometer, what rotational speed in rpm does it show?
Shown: **200** rpm
